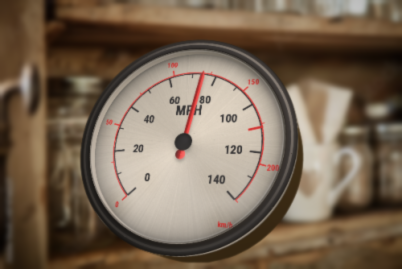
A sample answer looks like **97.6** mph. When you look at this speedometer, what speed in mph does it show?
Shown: **75** mph
